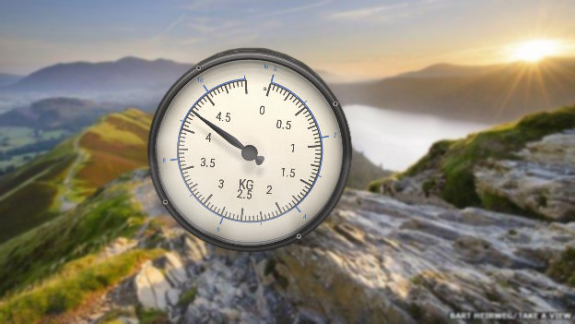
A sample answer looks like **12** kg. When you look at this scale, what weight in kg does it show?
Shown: **4.25** kg
